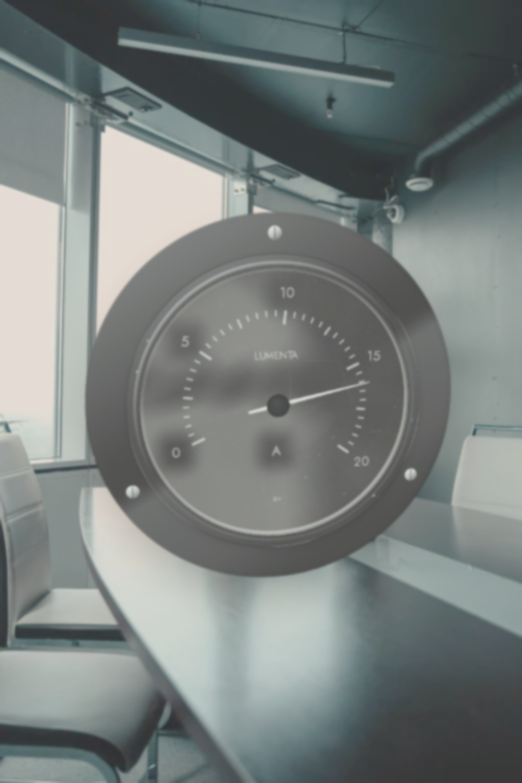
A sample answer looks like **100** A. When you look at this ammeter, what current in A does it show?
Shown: **16** A
